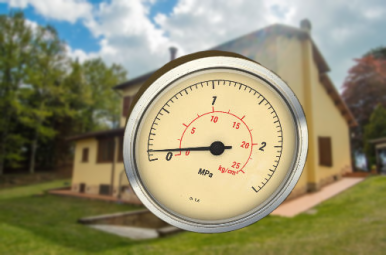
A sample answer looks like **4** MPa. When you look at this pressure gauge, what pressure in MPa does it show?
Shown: **0.1** MPa
